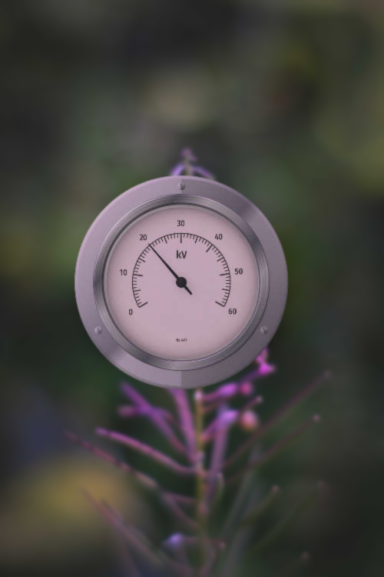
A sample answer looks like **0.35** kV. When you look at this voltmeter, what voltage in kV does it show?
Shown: **20** kV
